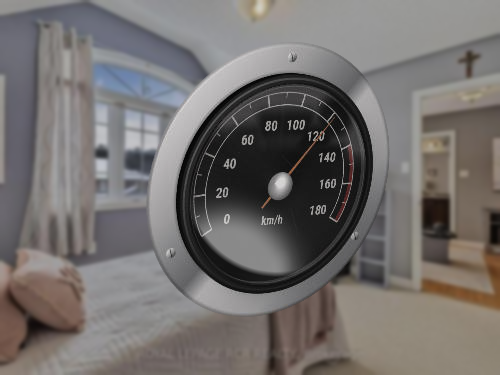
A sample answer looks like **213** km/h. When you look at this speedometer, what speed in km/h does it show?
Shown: **120** km/h
